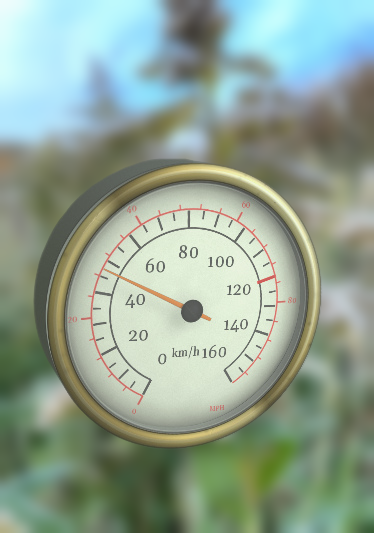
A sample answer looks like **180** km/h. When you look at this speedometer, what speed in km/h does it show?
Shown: **47.5** km/h
